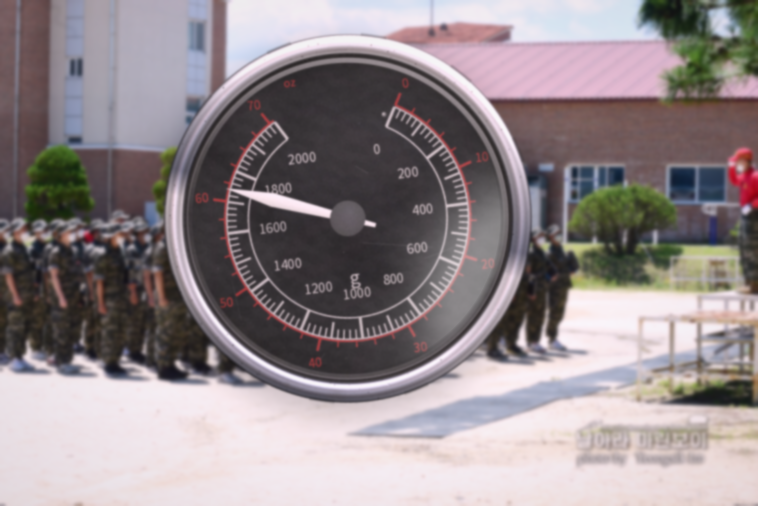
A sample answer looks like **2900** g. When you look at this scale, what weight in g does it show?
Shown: **1740** g
